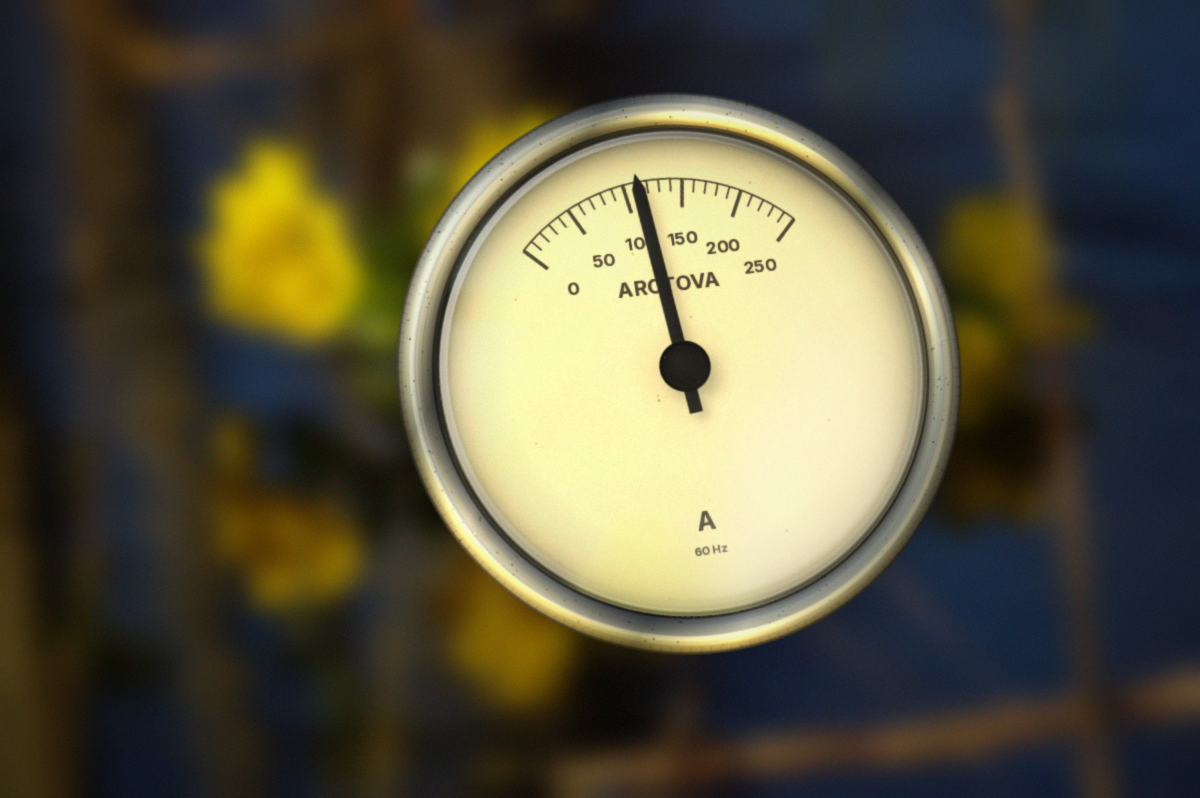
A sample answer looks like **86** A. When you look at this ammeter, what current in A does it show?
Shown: **110** A
